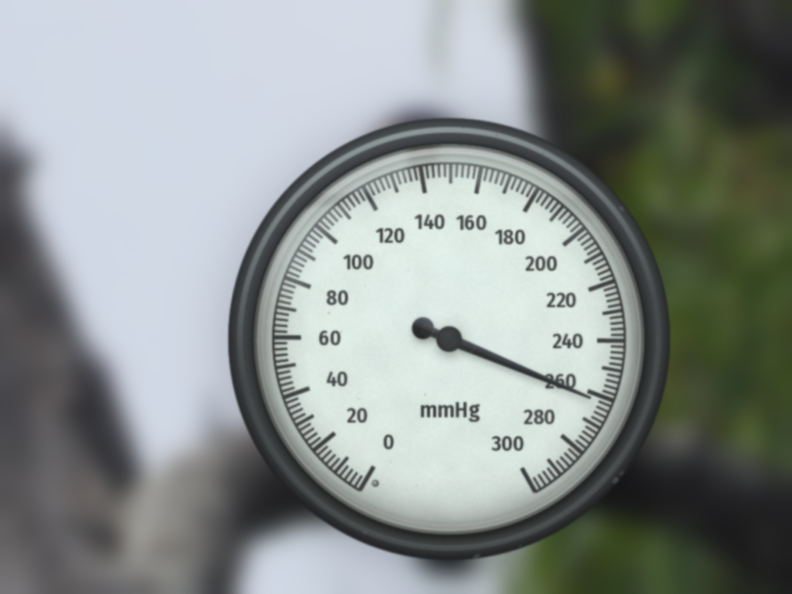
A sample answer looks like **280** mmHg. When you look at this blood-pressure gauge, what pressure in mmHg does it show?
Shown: **262** mmHg
